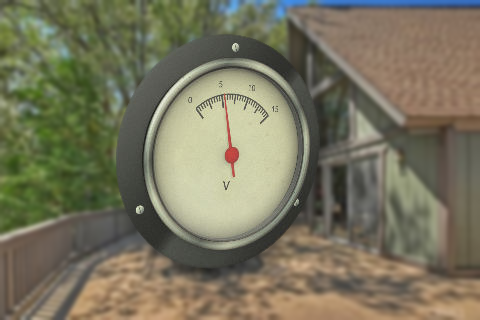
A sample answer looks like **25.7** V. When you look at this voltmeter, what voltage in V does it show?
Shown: **5** V
